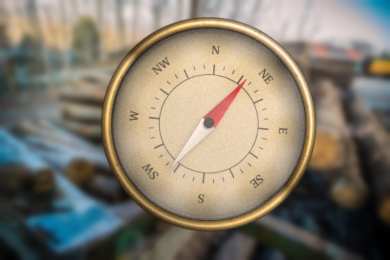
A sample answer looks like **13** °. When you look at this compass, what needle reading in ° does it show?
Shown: **35** °
